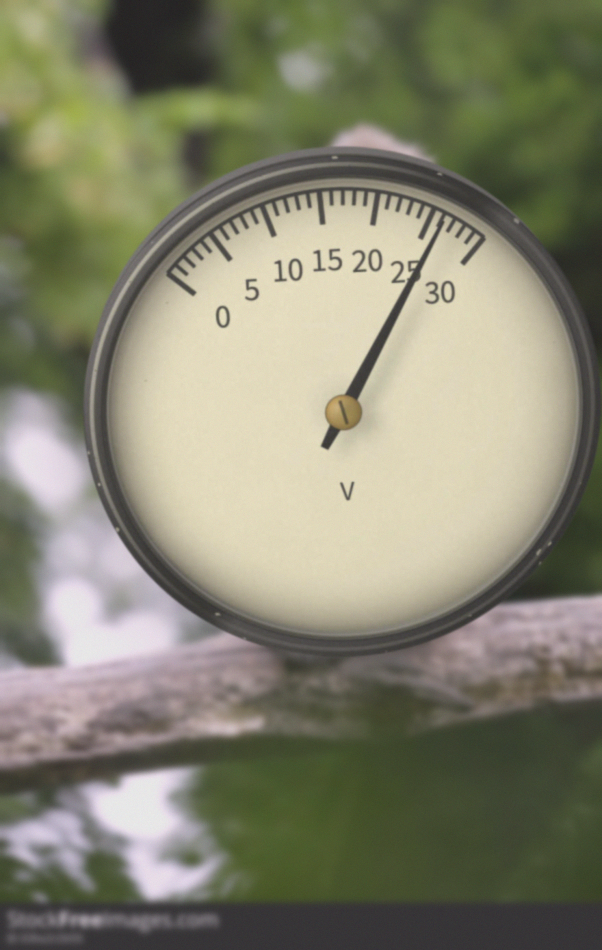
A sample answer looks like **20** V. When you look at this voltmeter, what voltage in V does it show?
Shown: **26** V
